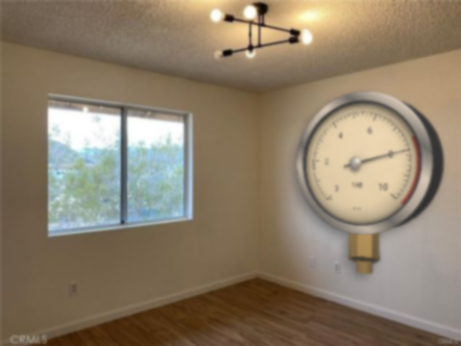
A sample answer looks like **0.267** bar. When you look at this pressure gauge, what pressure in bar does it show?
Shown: **8** bar
